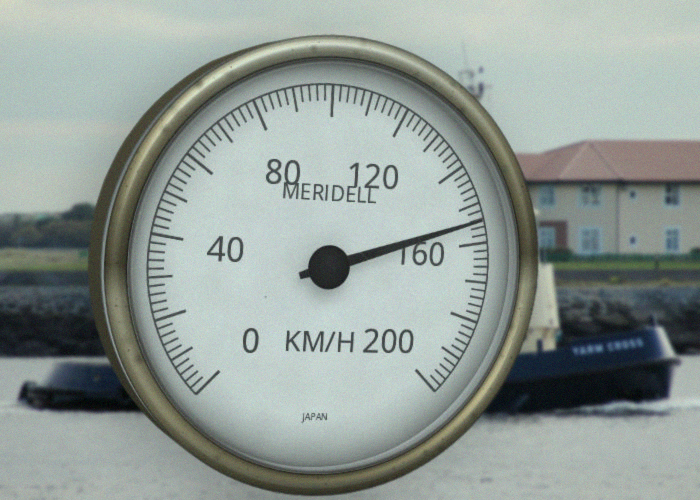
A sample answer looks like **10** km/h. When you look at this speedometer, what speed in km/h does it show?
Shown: **154** km/h
